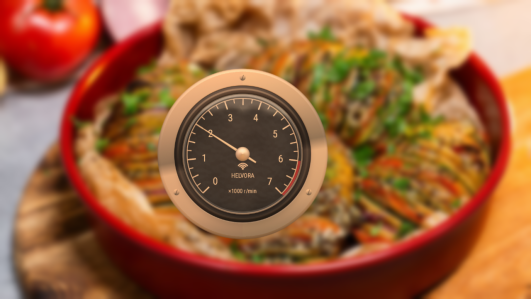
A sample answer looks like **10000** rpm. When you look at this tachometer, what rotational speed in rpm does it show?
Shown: **2000** rpm
